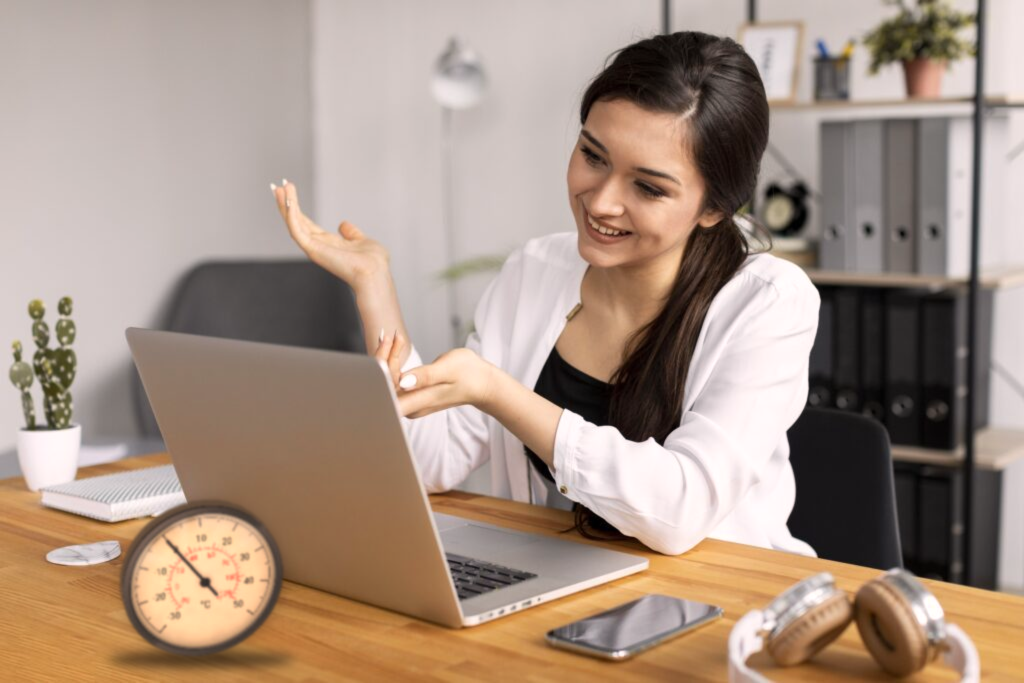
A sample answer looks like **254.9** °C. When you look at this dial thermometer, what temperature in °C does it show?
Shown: **0** °C
